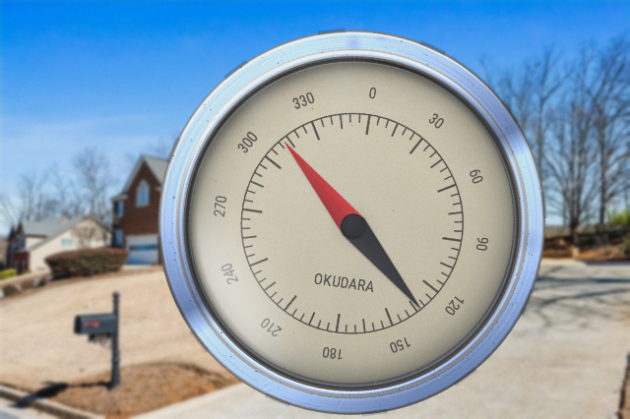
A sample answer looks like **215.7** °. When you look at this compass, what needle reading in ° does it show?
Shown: **312.5** °
